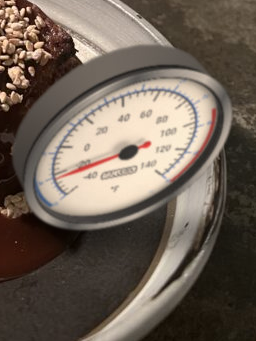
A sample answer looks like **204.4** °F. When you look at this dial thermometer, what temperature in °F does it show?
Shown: **-20** °F
